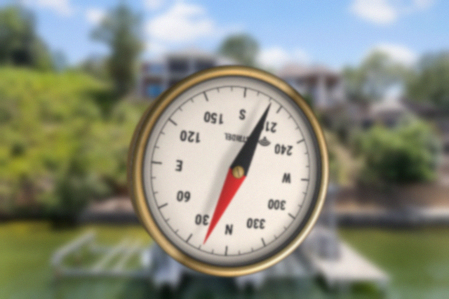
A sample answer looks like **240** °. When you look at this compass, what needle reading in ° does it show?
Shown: **20** °
